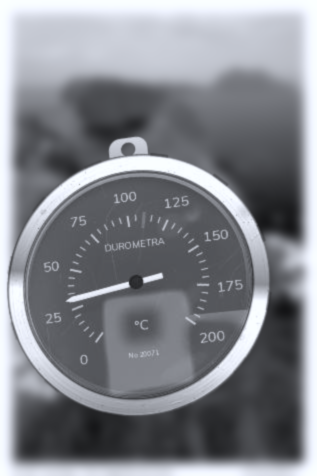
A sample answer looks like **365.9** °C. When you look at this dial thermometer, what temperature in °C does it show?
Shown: **30** °C
